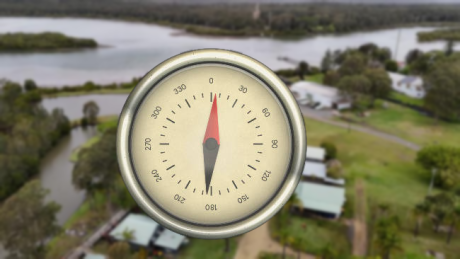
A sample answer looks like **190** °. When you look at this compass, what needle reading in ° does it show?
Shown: **5** °
